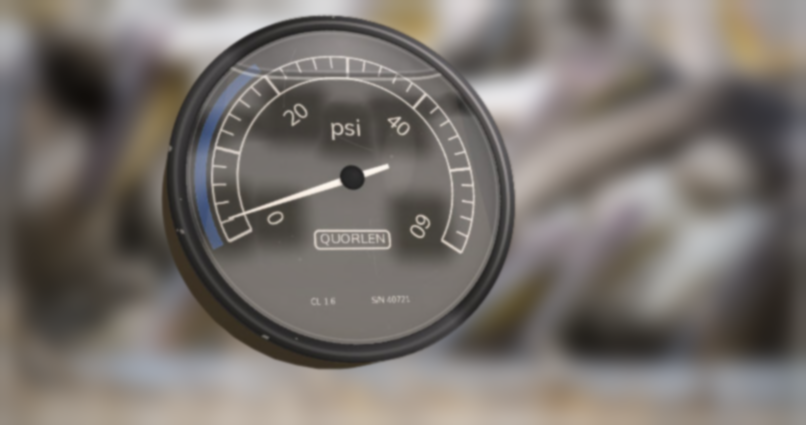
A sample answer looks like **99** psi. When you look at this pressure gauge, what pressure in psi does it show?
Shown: **2** psi
